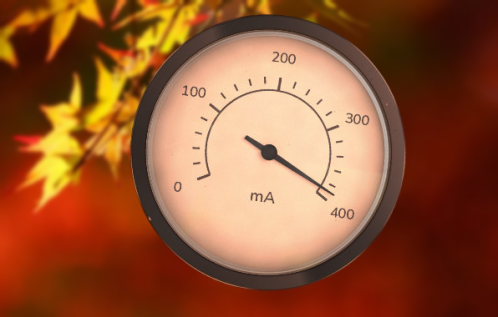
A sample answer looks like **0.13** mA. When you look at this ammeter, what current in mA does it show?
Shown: **390** mA
